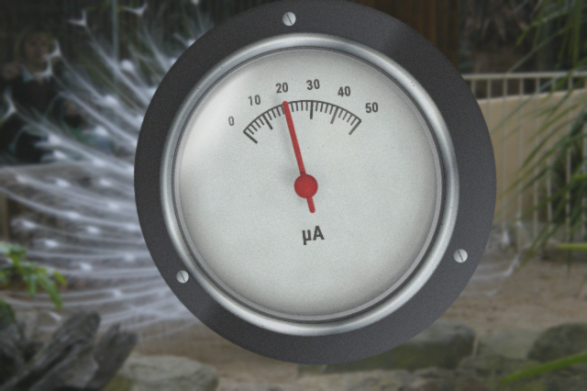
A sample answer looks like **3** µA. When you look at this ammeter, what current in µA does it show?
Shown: **20** µA
